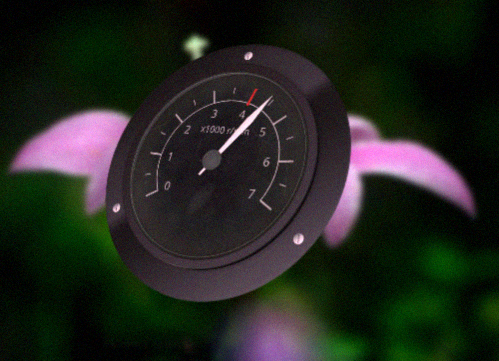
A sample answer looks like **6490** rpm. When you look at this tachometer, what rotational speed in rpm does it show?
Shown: **4500** rpm
